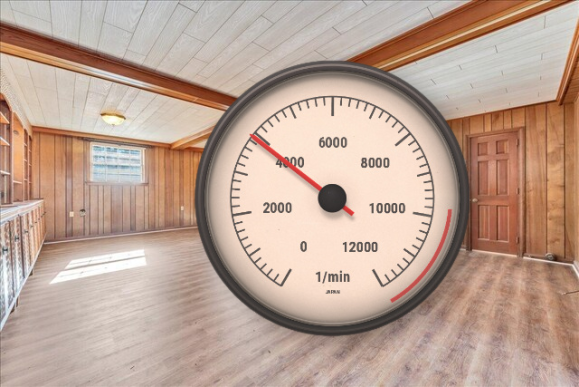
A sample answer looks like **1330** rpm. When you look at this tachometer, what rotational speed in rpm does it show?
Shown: **3900** rpm
